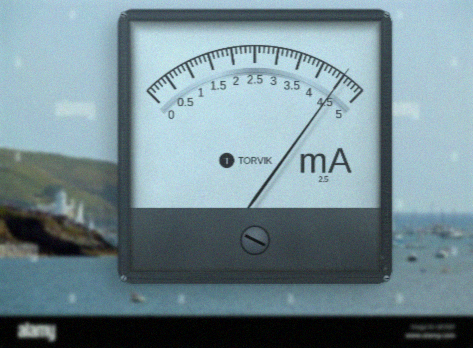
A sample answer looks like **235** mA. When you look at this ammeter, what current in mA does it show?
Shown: **4.5** mA
